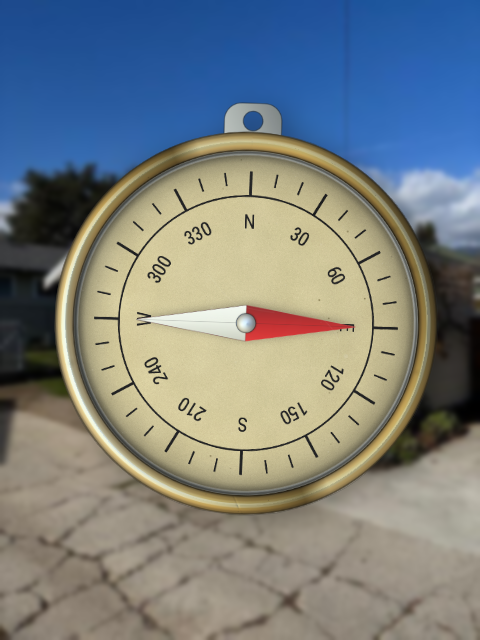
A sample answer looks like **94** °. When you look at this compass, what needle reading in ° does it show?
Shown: **90** °
